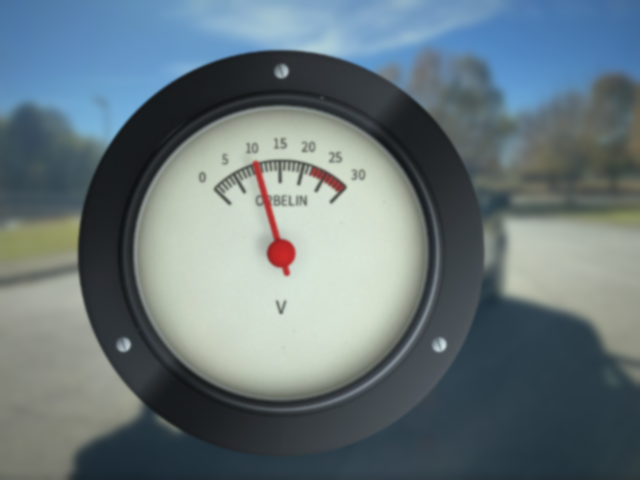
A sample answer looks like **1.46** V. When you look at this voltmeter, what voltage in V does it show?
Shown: **10** V
